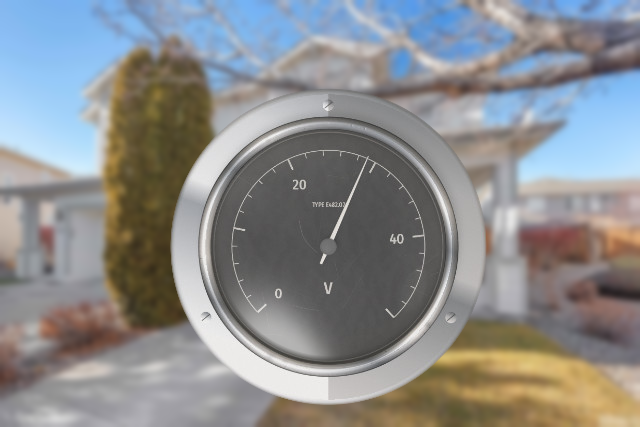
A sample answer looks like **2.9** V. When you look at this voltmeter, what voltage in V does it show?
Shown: **29** V
